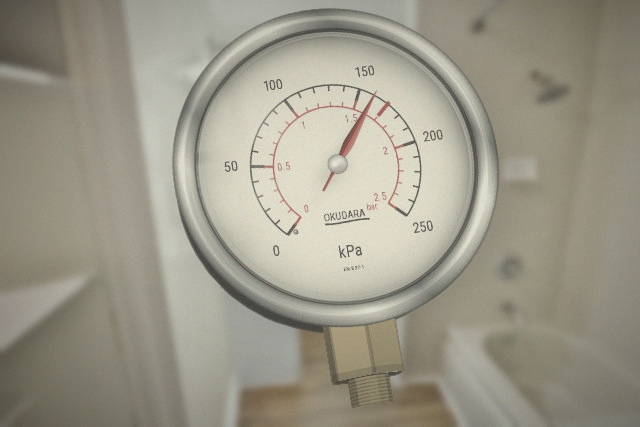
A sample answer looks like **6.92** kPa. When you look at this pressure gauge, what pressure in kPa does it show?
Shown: **160** kPa
